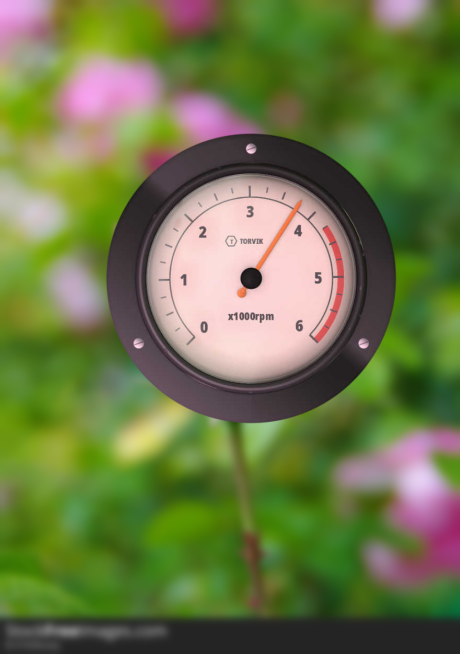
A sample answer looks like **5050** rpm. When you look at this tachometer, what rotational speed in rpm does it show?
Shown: **3750** rpm
